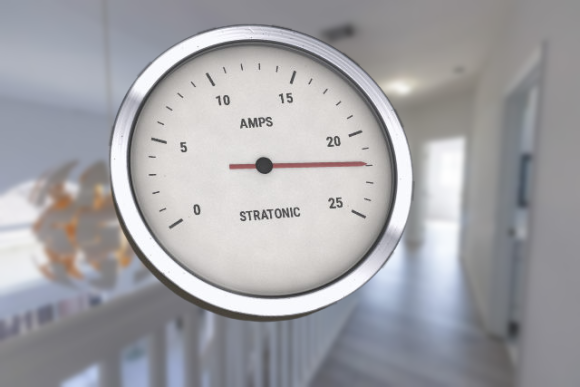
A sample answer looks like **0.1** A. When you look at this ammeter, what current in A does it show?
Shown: **22** A
